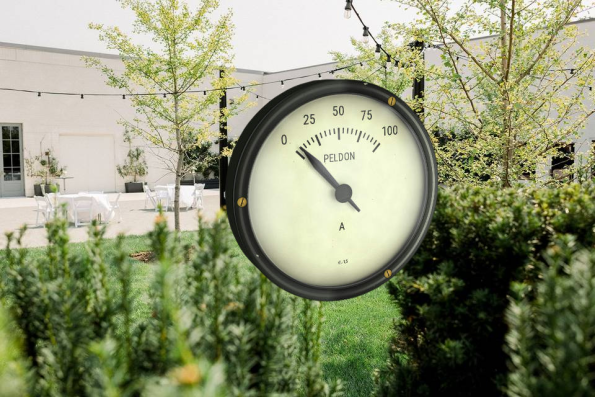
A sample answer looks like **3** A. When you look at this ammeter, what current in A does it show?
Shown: **5** A
